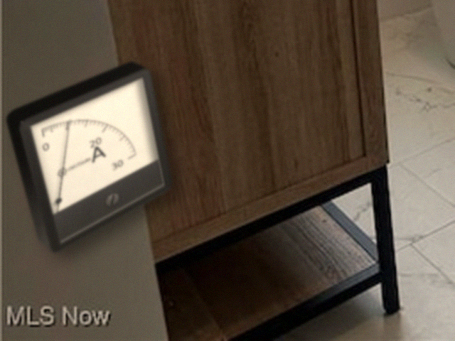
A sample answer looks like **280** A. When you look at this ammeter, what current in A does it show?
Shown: **10** A
